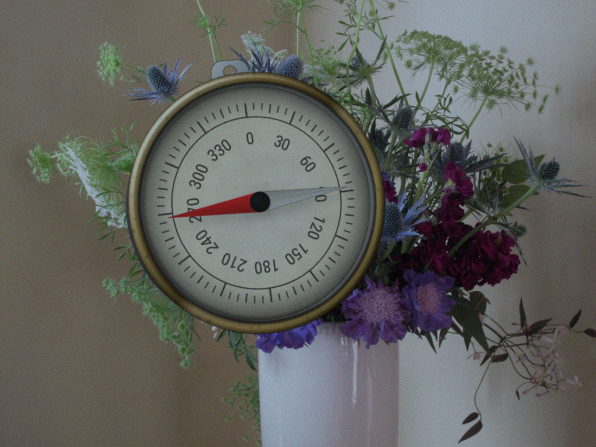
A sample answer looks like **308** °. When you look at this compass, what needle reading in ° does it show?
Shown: **267.5** °
